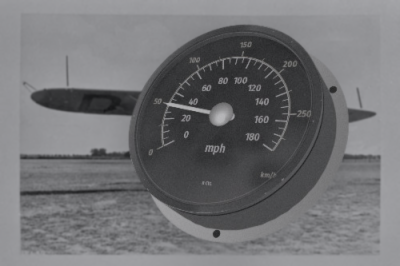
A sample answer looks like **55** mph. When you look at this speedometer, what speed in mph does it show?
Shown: **30** mph
